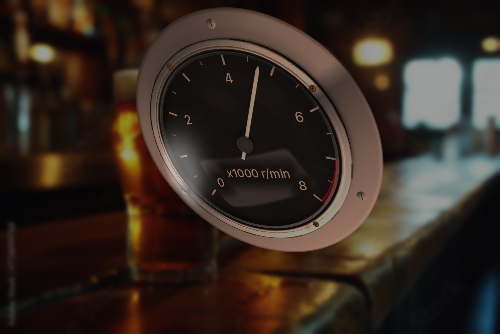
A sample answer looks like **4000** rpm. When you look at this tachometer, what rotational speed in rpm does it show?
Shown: **4750** rpm
